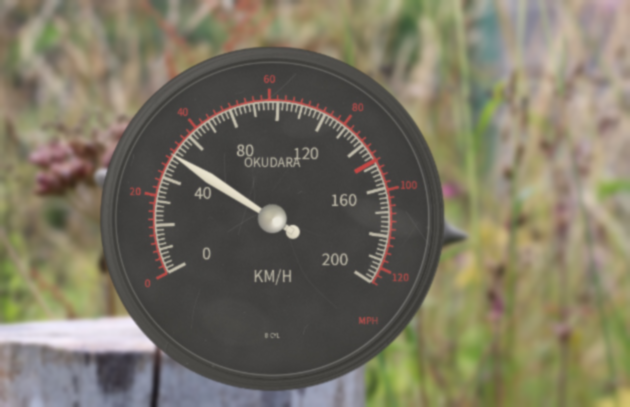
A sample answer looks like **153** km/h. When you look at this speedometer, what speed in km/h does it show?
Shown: **50** km/h
